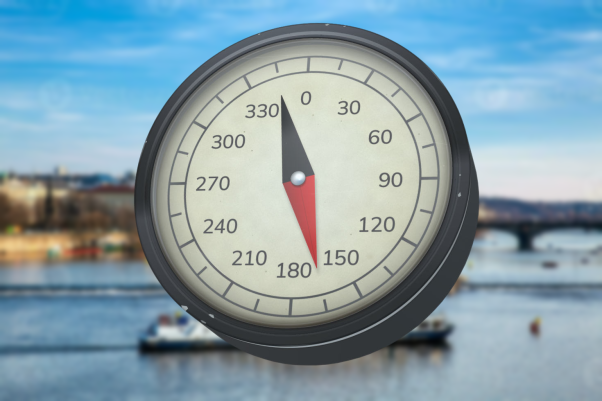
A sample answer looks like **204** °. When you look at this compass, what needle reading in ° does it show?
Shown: **165** °
